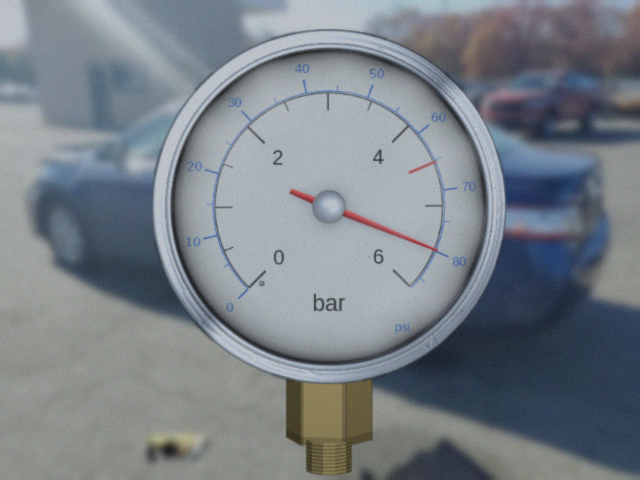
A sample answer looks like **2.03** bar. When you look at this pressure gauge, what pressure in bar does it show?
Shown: **5.5** bar
